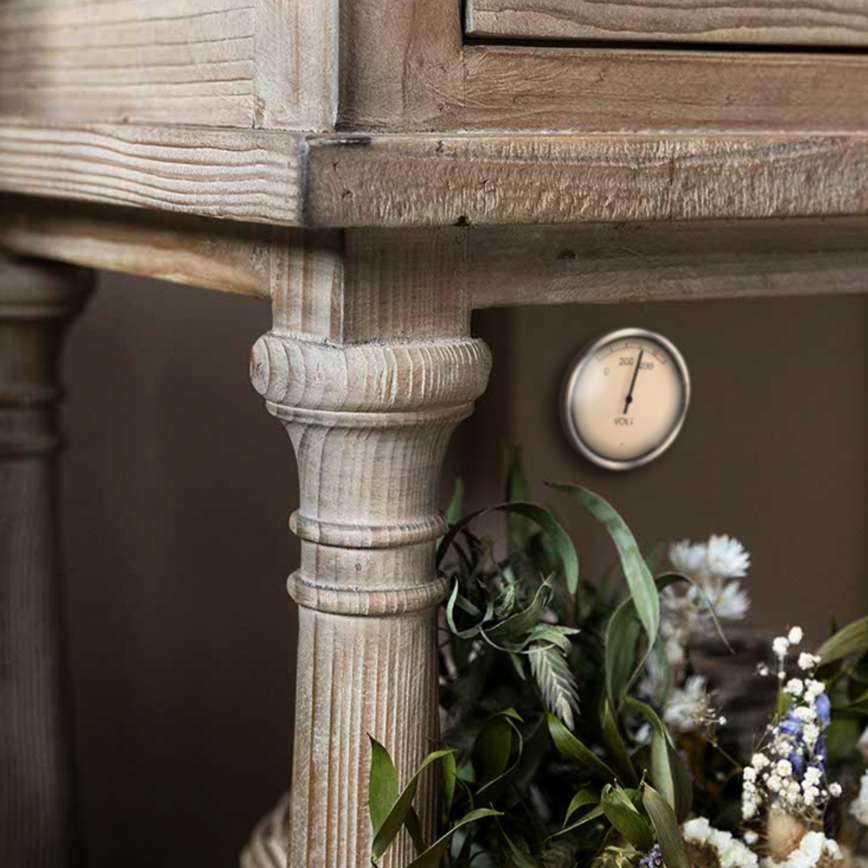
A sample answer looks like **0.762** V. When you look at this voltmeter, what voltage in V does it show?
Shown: **300** V
